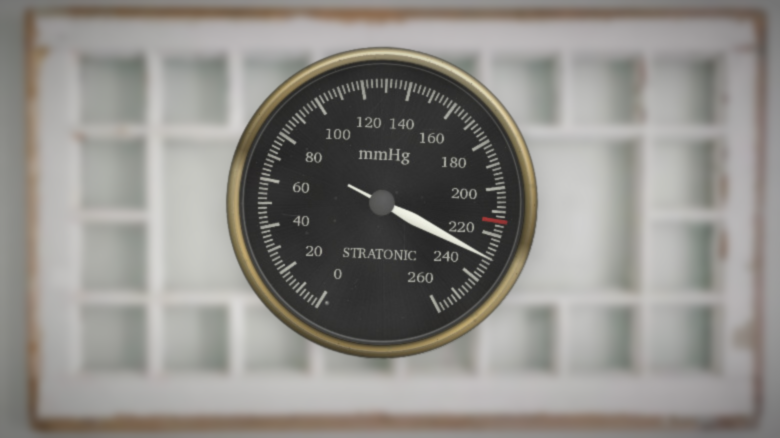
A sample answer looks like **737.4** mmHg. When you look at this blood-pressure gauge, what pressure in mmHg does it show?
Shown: **230** mmHg
